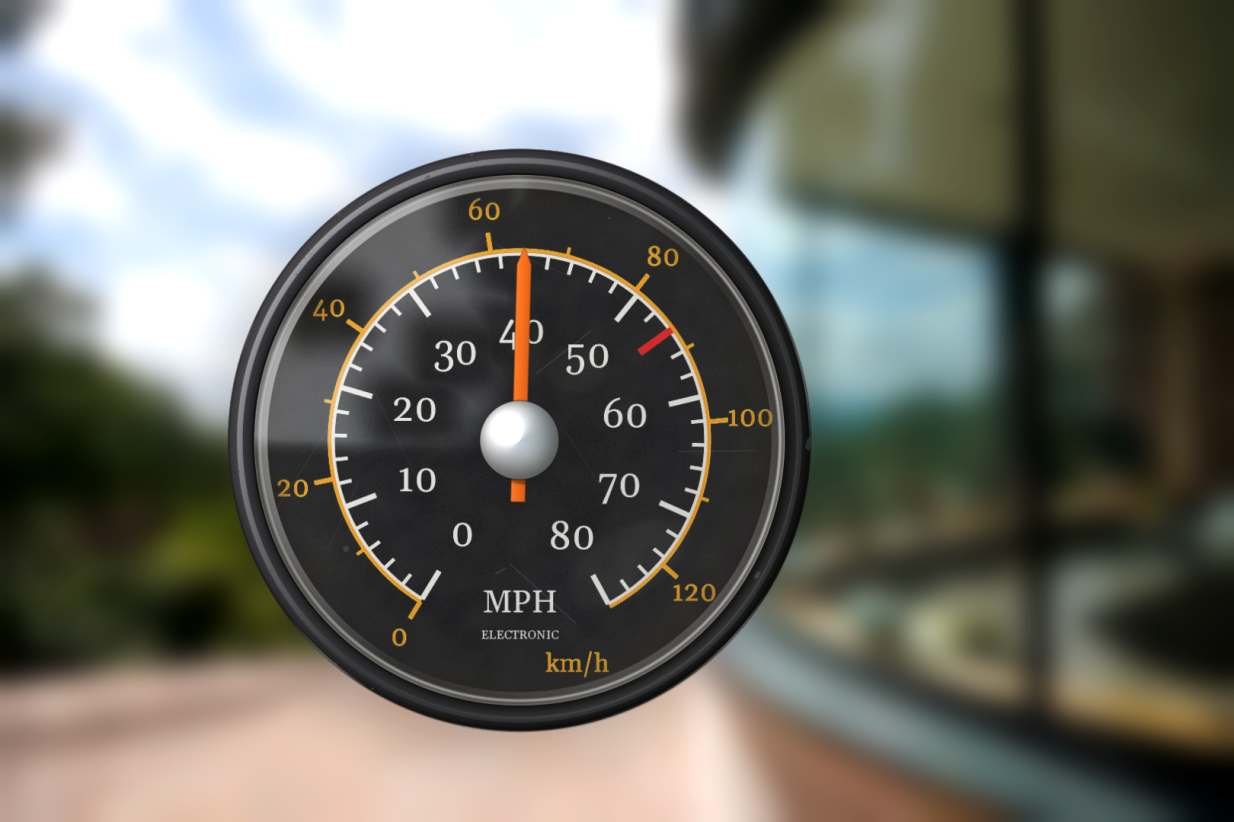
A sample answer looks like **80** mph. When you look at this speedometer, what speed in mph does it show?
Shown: **40** mph
